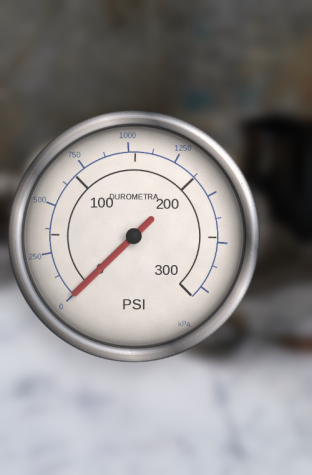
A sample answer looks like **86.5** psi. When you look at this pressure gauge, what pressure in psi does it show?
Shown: **0** psi
